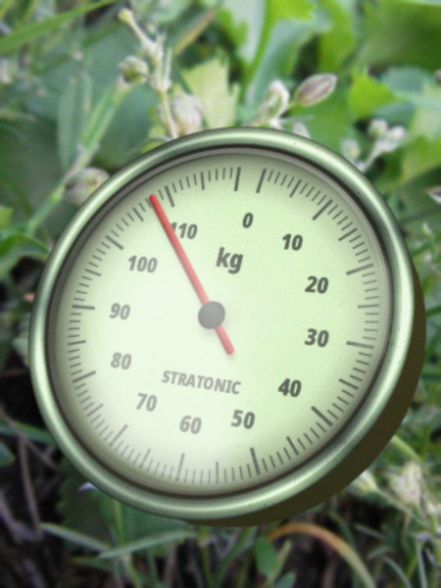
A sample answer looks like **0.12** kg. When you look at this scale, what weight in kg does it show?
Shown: **108** kg
